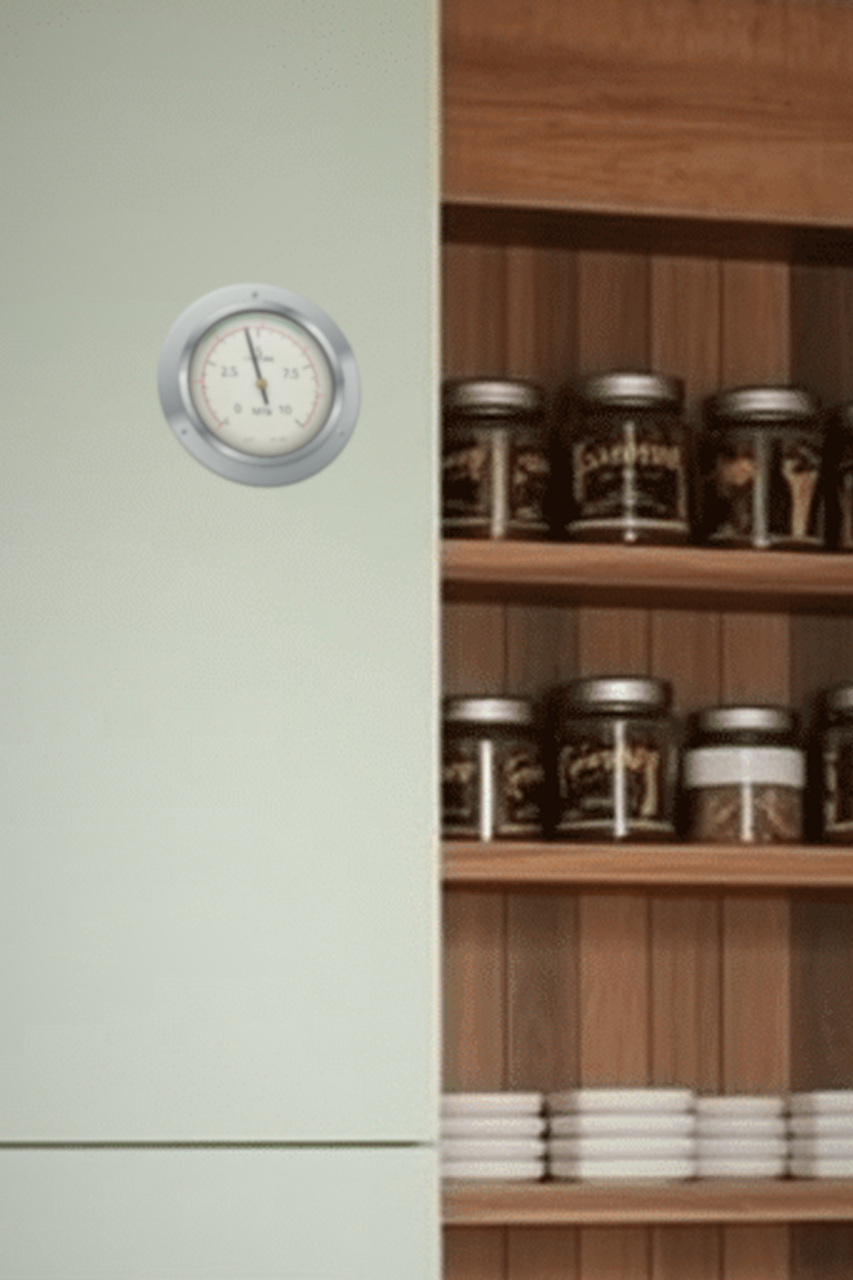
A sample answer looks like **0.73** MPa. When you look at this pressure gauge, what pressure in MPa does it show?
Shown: **4.5** MPa
